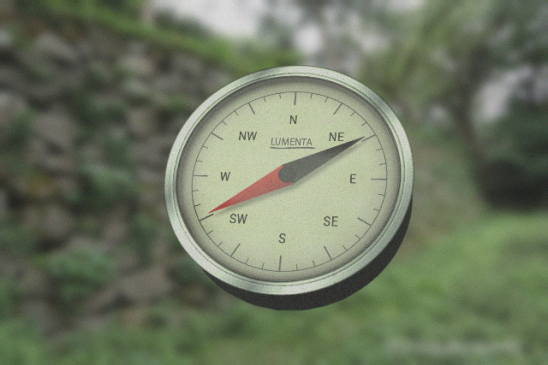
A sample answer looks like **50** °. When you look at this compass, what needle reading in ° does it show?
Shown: **240** °
